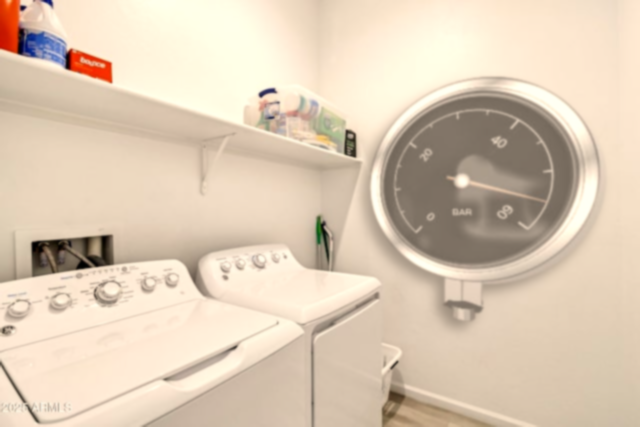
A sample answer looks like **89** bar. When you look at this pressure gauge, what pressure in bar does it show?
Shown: **55** bar
